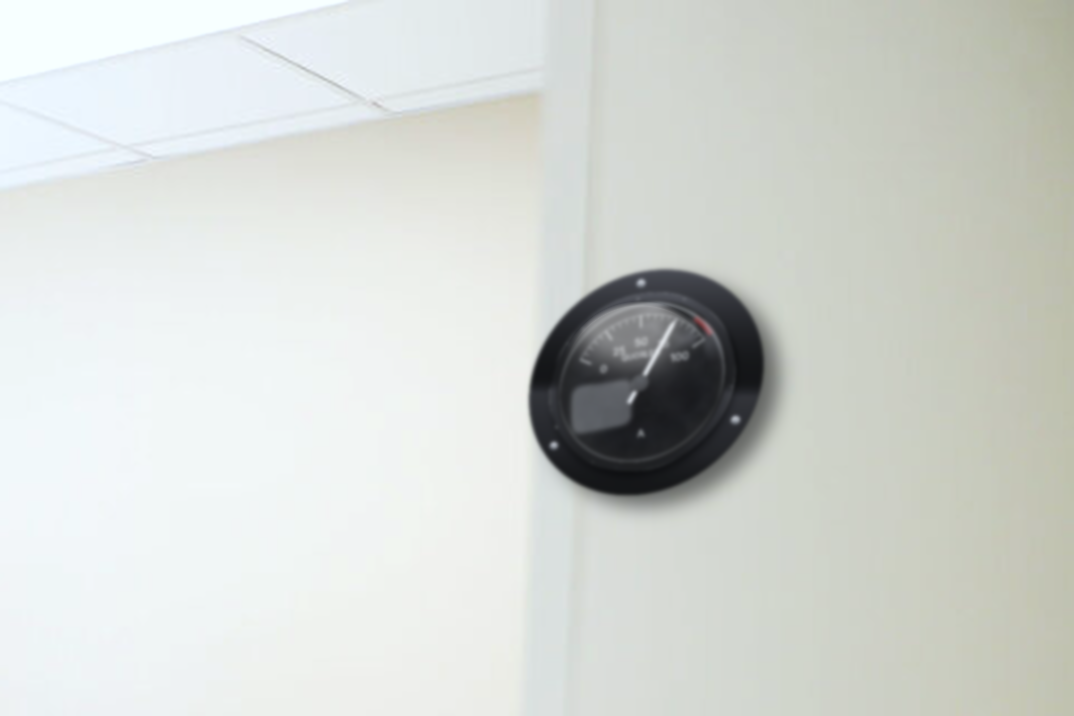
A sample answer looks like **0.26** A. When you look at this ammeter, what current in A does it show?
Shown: **75** A
